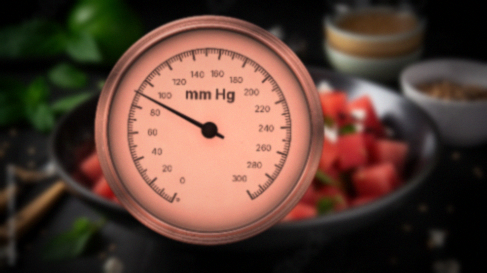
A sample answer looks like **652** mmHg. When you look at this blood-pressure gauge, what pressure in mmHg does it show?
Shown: **90** mmHg
